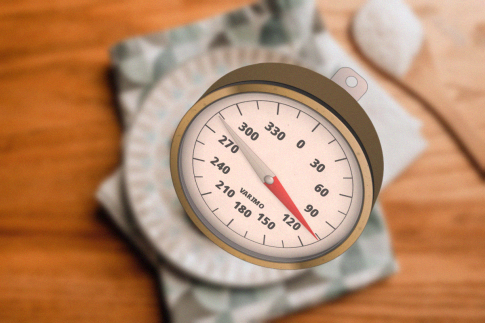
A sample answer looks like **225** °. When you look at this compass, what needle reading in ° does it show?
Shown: **105** °
